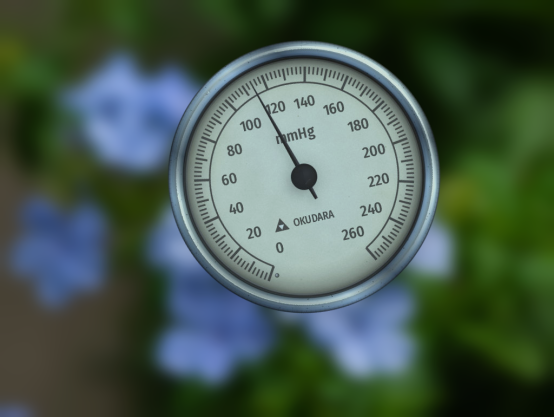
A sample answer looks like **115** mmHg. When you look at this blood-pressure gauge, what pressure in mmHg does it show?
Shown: **114** mmHg
